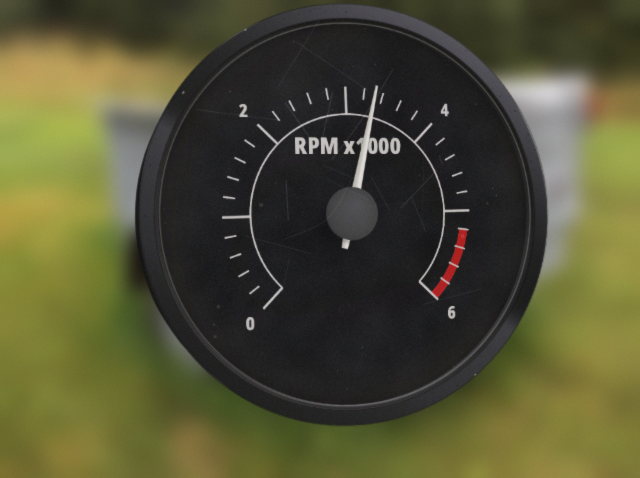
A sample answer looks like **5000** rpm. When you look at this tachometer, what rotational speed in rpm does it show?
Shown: **3300** rpm
